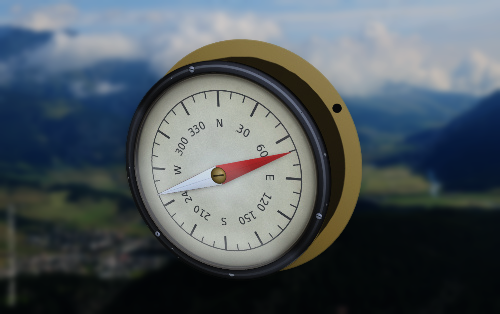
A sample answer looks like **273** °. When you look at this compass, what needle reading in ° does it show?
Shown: **70** °
